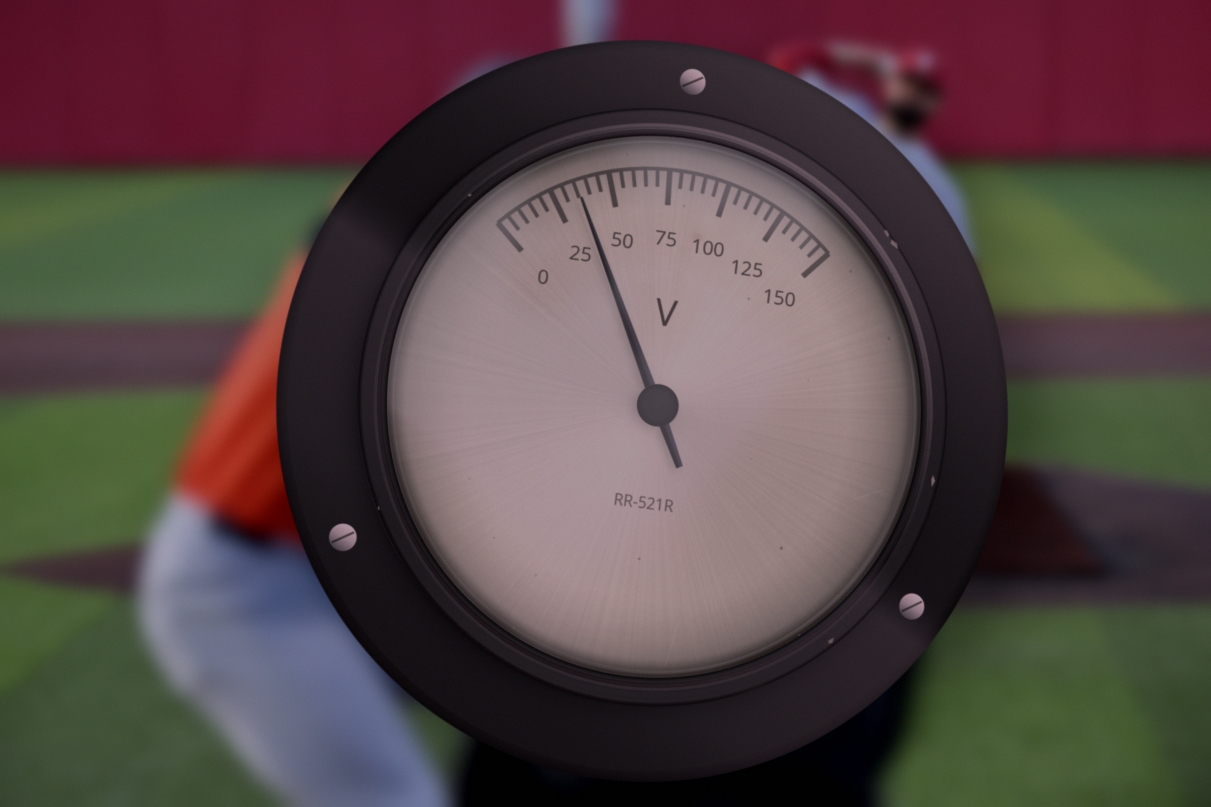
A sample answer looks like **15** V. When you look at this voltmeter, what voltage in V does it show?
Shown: **35** V
